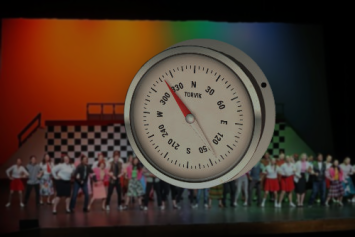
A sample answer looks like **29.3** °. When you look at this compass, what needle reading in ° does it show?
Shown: **320** °
